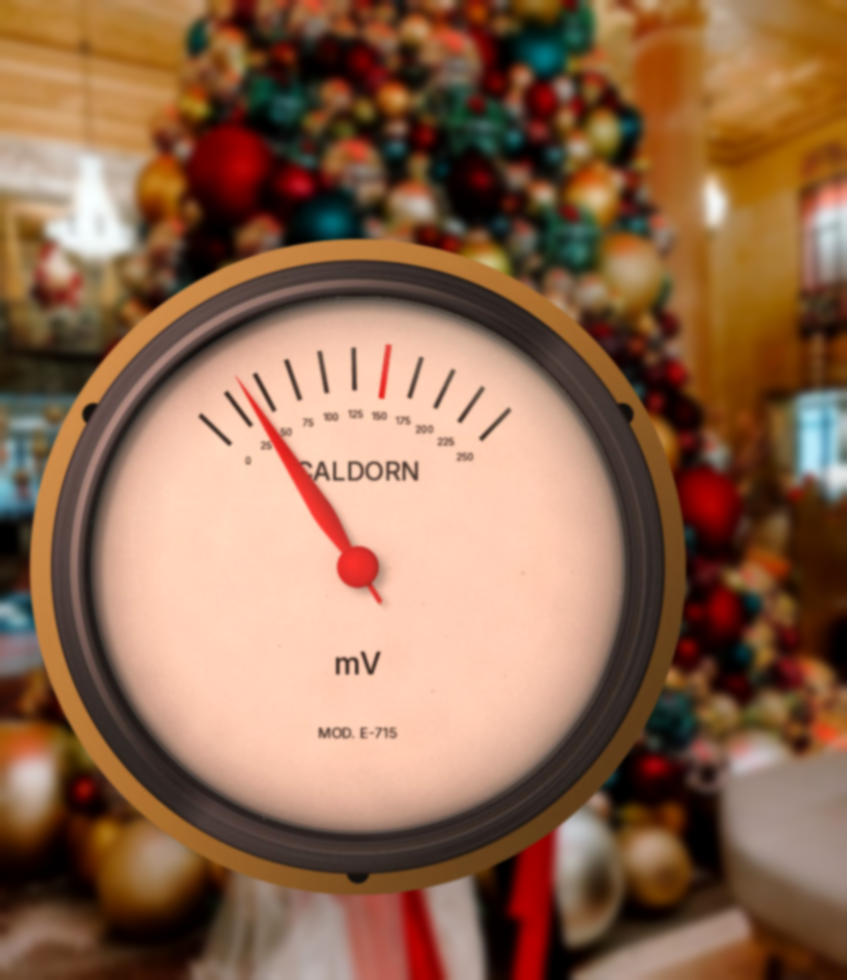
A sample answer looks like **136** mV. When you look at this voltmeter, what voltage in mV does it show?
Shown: **37.5** mV
